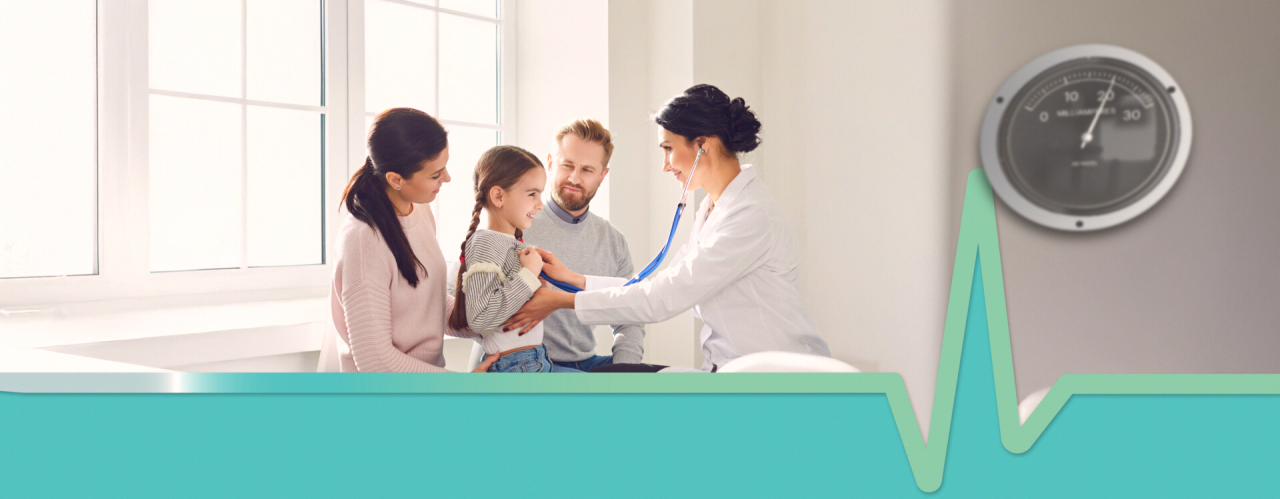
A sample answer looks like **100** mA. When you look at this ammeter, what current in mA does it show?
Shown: **20** mA
